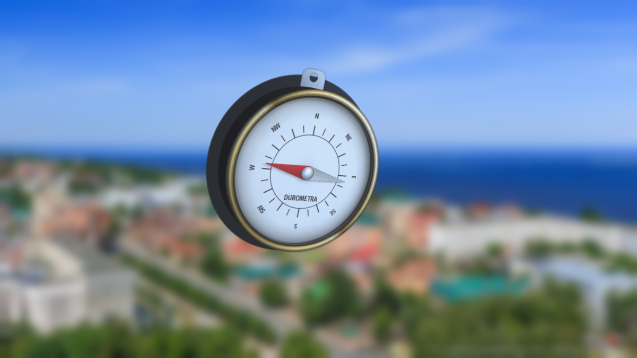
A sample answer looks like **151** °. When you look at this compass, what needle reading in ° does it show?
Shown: **277.5** °
